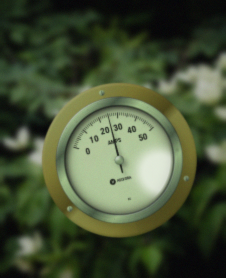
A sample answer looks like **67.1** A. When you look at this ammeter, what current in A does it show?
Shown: **25** A
